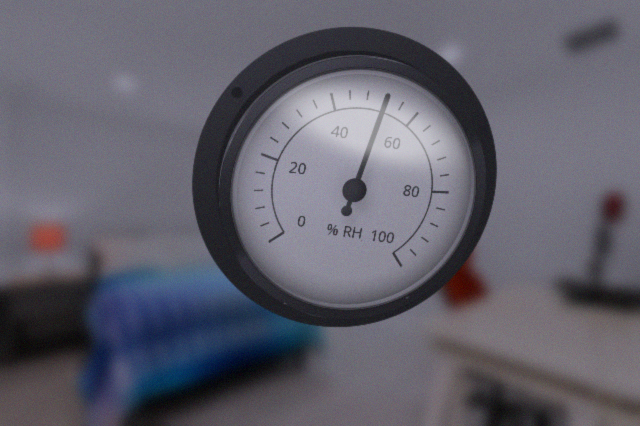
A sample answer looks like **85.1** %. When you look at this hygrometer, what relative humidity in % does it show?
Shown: **52** %
